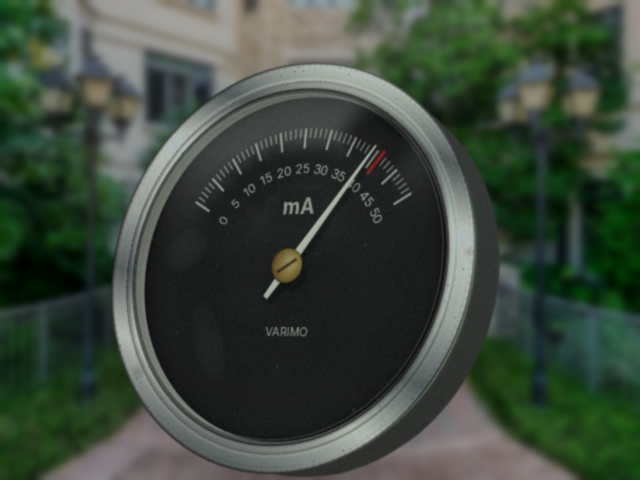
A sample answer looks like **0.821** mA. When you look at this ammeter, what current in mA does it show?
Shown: **40** mA
